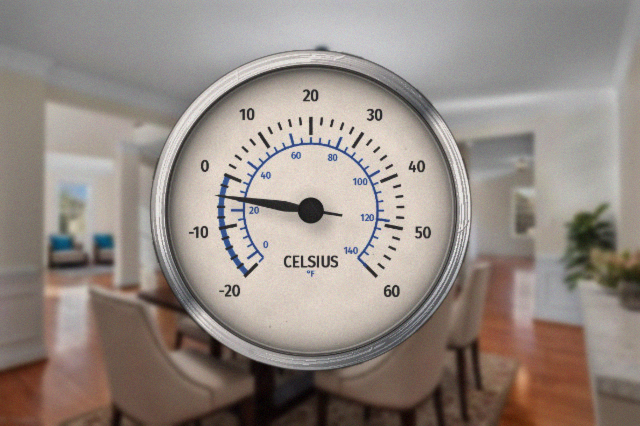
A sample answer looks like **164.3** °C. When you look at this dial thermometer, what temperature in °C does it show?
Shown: **-4** °C
